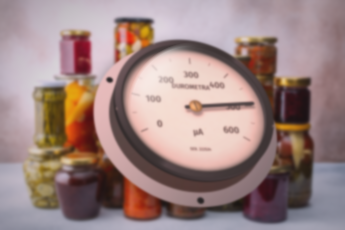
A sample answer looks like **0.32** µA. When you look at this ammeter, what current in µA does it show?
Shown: **500** µA
